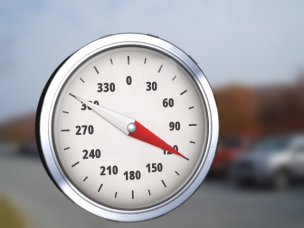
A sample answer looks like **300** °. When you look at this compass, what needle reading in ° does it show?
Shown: **120** °
